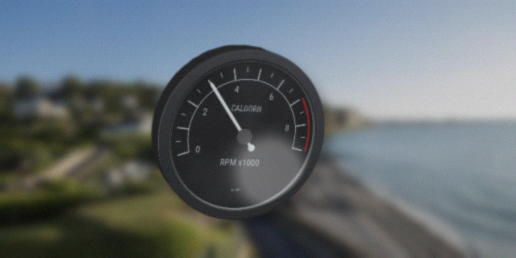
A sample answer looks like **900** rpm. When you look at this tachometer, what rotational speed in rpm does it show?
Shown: **3000** rpm
